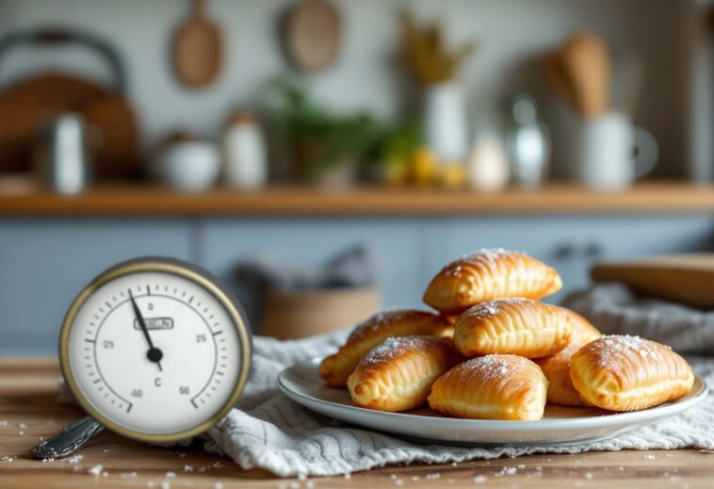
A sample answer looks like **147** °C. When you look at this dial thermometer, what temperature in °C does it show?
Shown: **-5** °C
